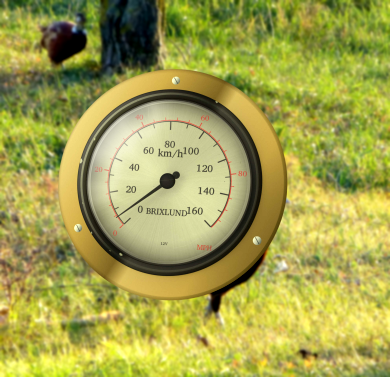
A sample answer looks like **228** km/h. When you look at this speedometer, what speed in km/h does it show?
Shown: **5** km/h
